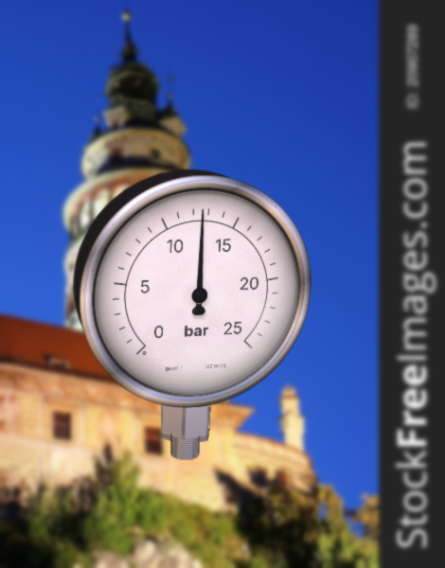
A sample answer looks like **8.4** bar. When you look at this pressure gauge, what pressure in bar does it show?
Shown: **12.5** bar
